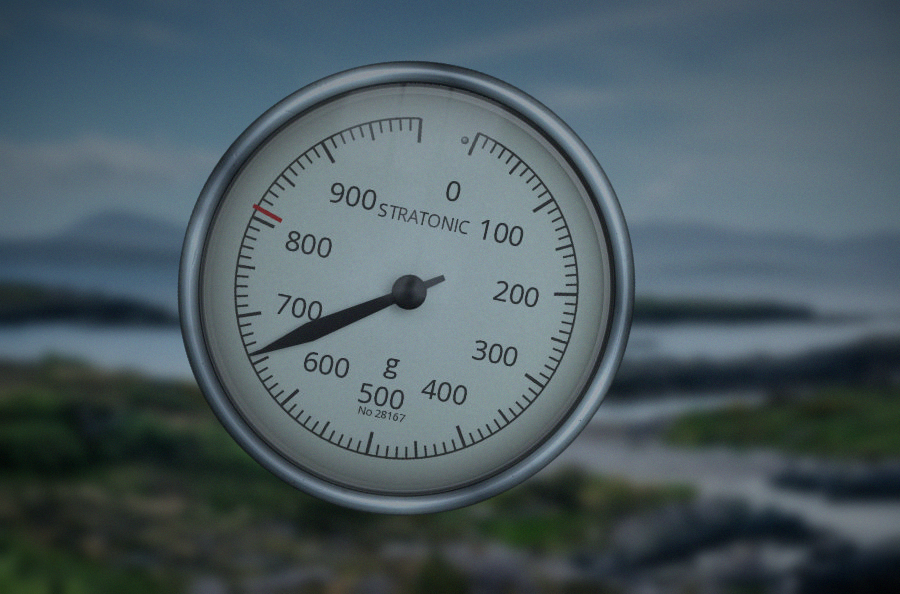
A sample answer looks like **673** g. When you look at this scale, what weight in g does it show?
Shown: **660** g
